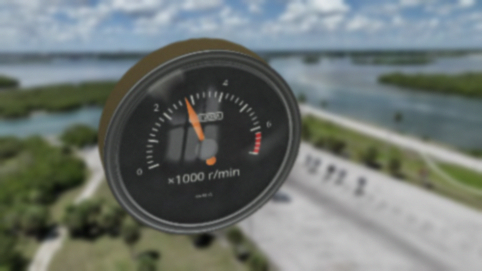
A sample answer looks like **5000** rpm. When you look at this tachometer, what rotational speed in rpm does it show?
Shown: **2800** rpm
